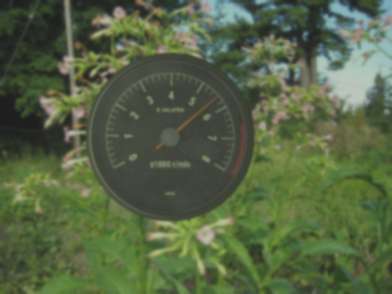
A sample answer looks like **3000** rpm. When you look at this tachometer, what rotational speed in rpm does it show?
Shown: **5600** rpm
